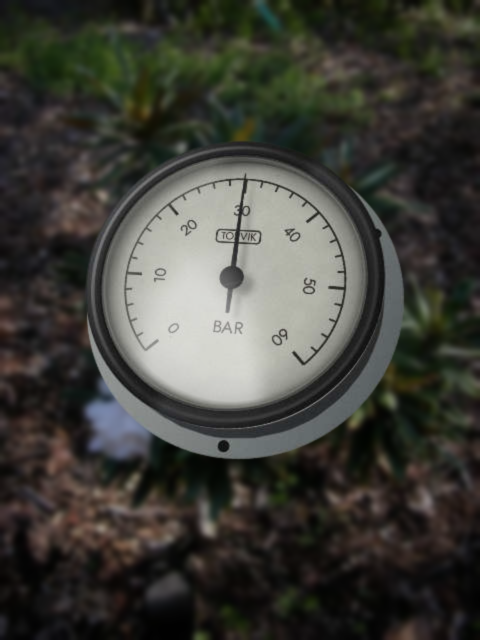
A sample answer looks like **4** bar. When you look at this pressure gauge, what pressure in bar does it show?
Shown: **30** bar
